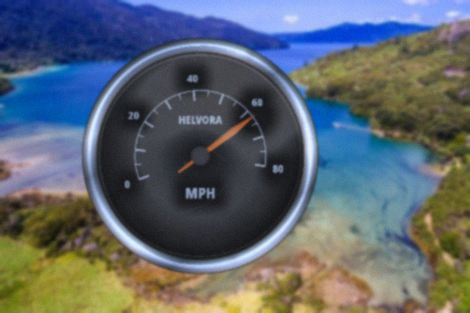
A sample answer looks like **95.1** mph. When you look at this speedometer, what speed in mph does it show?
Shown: **62.5** mph
